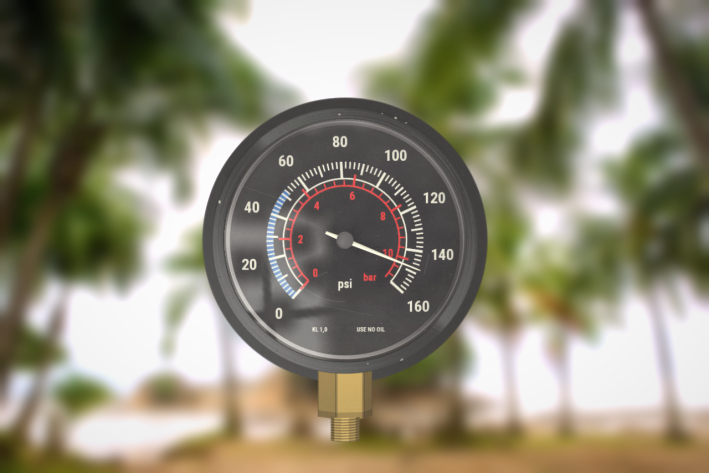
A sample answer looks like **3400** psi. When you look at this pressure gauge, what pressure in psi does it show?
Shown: **148** psi
